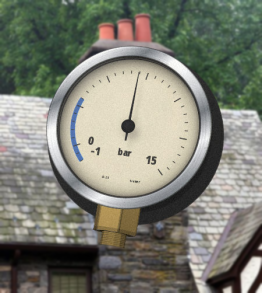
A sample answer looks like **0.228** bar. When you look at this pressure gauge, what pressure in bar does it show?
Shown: **7** bar
